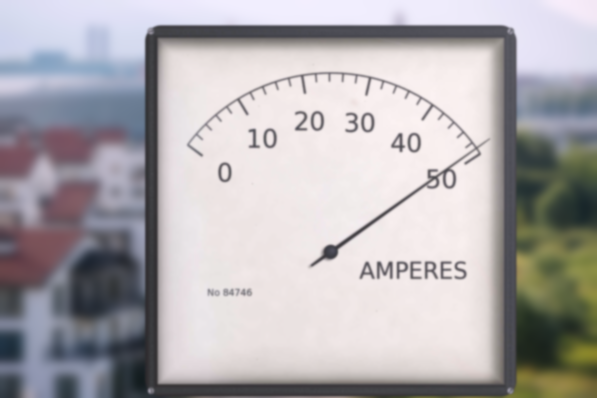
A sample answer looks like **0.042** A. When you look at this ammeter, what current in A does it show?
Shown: **49** A
